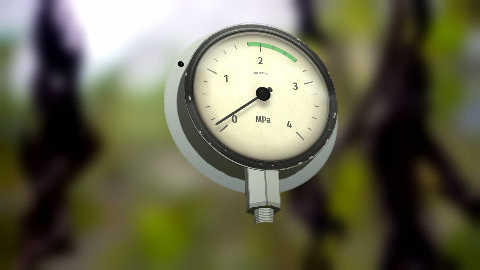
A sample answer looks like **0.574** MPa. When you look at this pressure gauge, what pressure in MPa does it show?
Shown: **0.1** MPa
